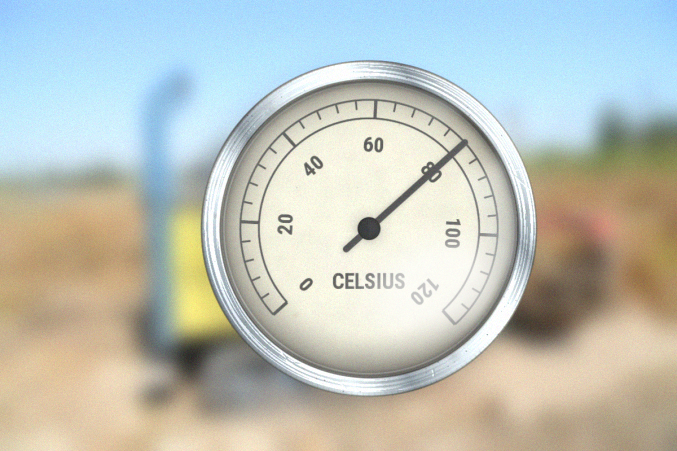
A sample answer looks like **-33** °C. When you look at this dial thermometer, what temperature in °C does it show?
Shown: **80** °C
